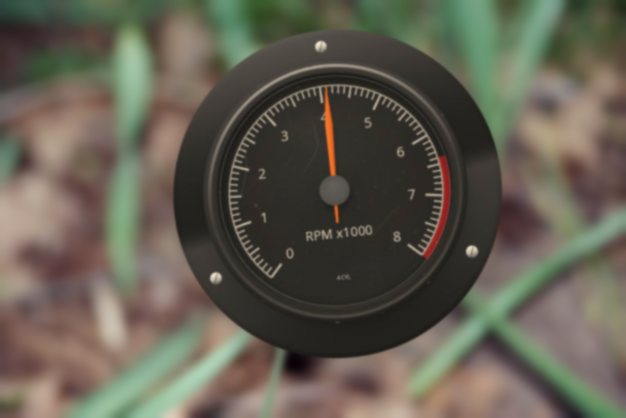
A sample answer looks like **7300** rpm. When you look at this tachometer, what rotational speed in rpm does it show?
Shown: **4100** rpm
